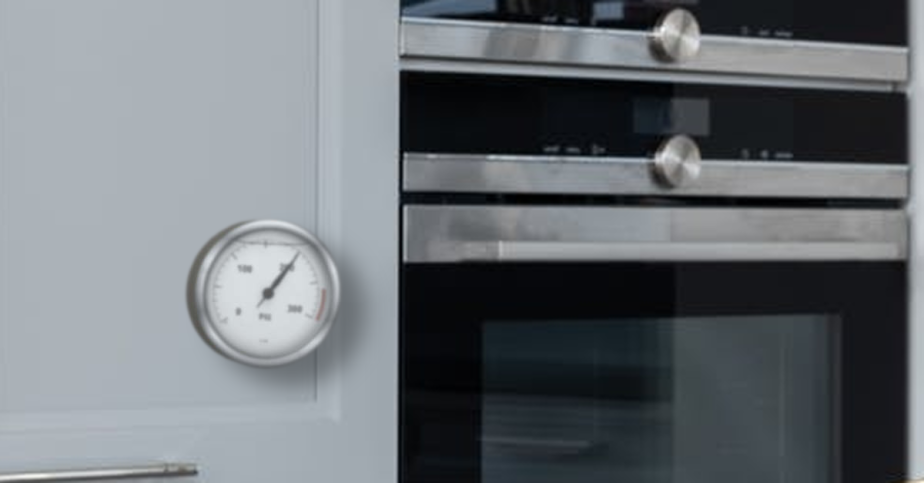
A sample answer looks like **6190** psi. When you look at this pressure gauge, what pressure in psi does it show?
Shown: **200** psi
